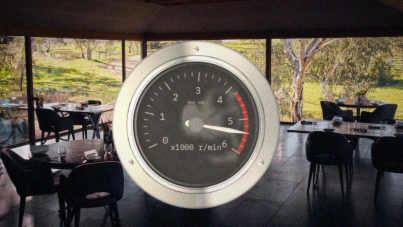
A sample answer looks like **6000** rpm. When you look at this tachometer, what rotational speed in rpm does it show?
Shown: **5400** rpm
